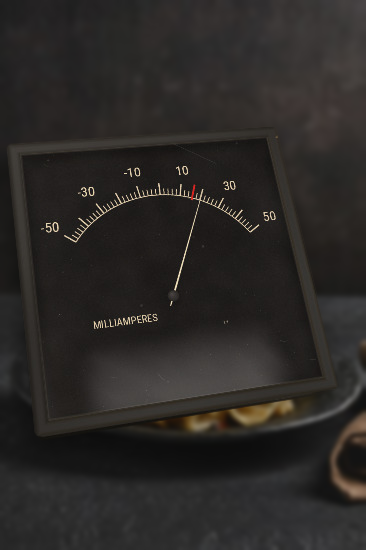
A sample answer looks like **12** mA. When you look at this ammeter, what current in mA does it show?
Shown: **20** mA
